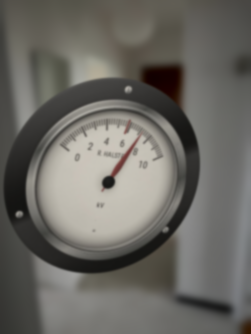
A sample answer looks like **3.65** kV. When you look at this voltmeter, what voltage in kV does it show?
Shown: **7** kV
